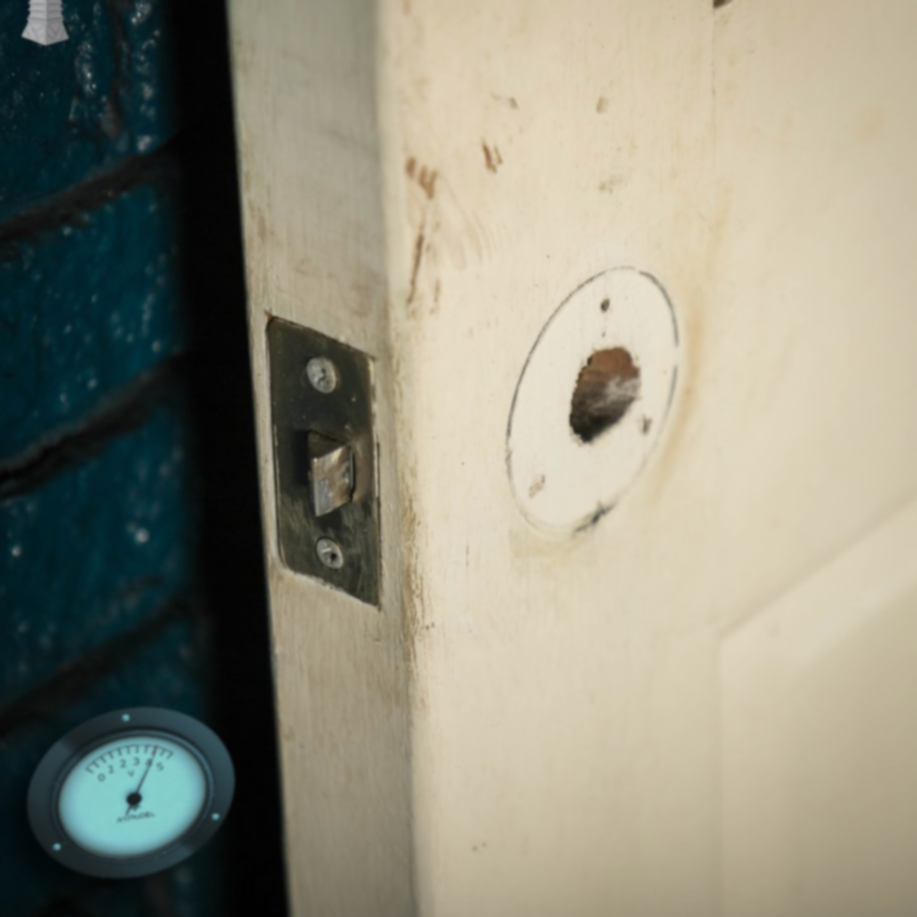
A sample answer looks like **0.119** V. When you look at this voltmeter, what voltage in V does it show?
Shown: **4** V
